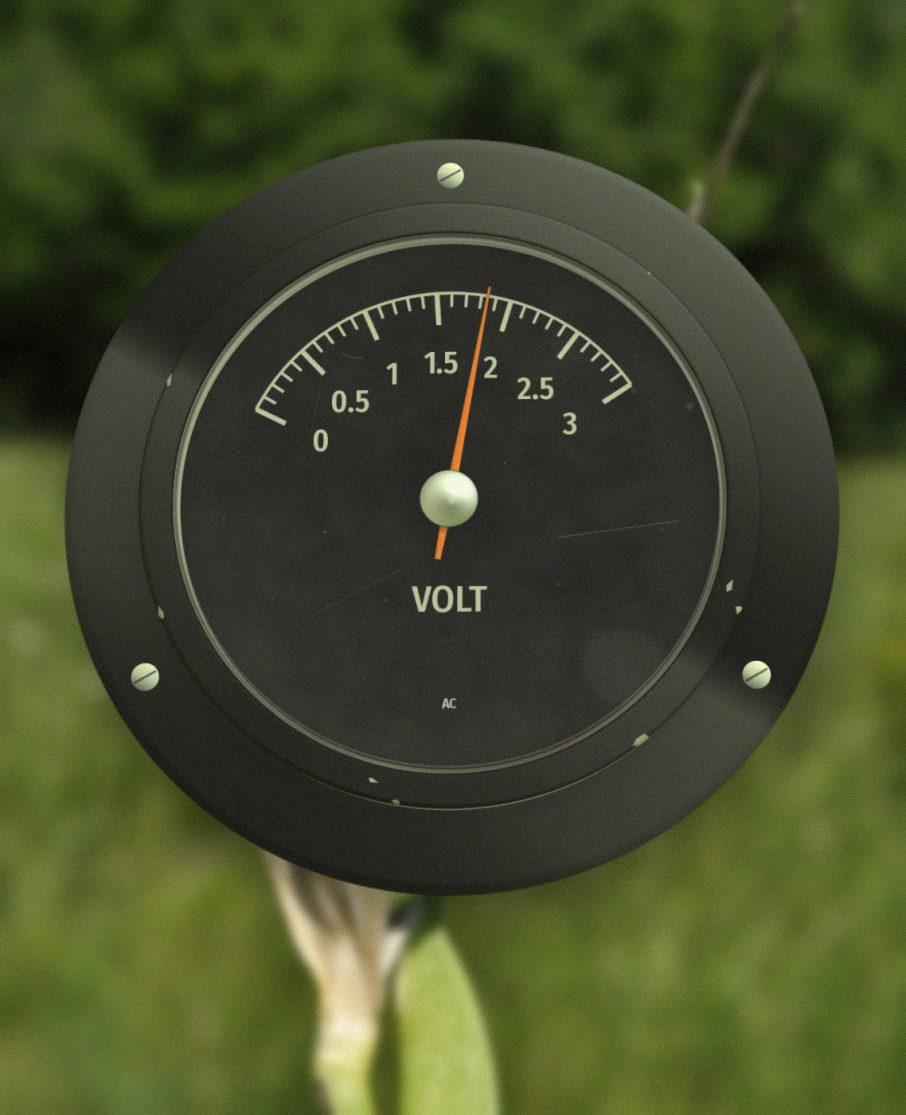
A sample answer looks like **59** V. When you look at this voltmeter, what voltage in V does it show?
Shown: **1.85** V
